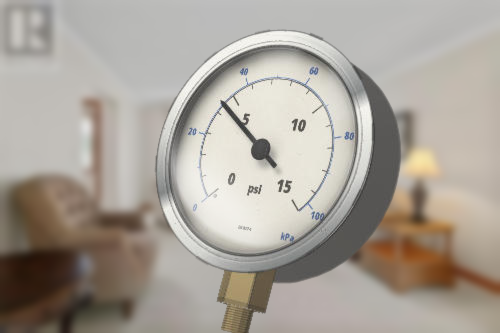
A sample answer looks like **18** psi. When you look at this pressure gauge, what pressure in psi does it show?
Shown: **4.5** psi
